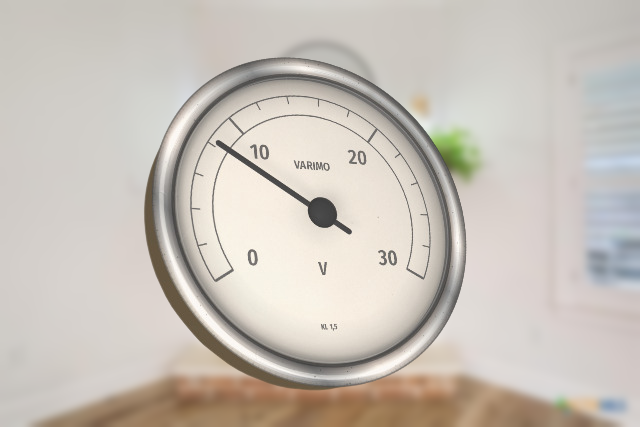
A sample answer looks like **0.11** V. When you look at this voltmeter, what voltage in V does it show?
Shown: **8** V
